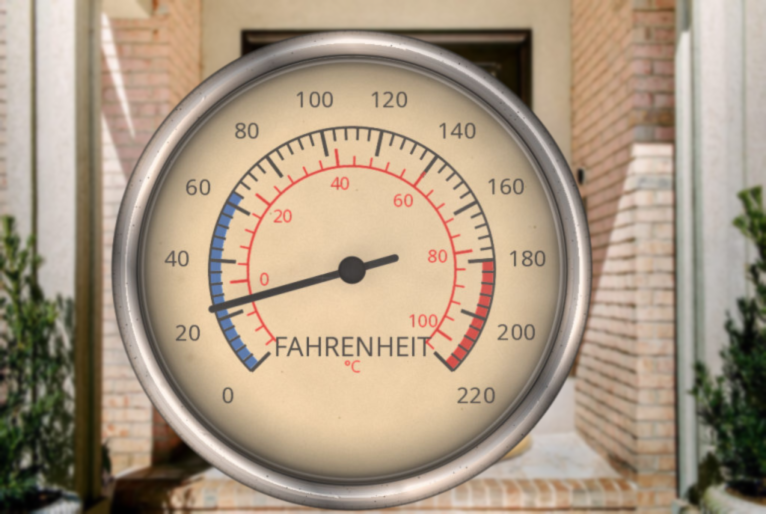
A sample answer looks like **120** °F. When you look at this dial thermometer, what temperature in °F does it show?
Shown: **24** °F
